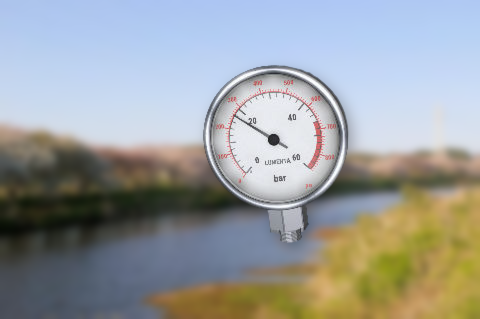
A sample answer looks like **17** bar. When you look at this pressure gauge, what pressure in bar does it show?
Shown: **18** bar
